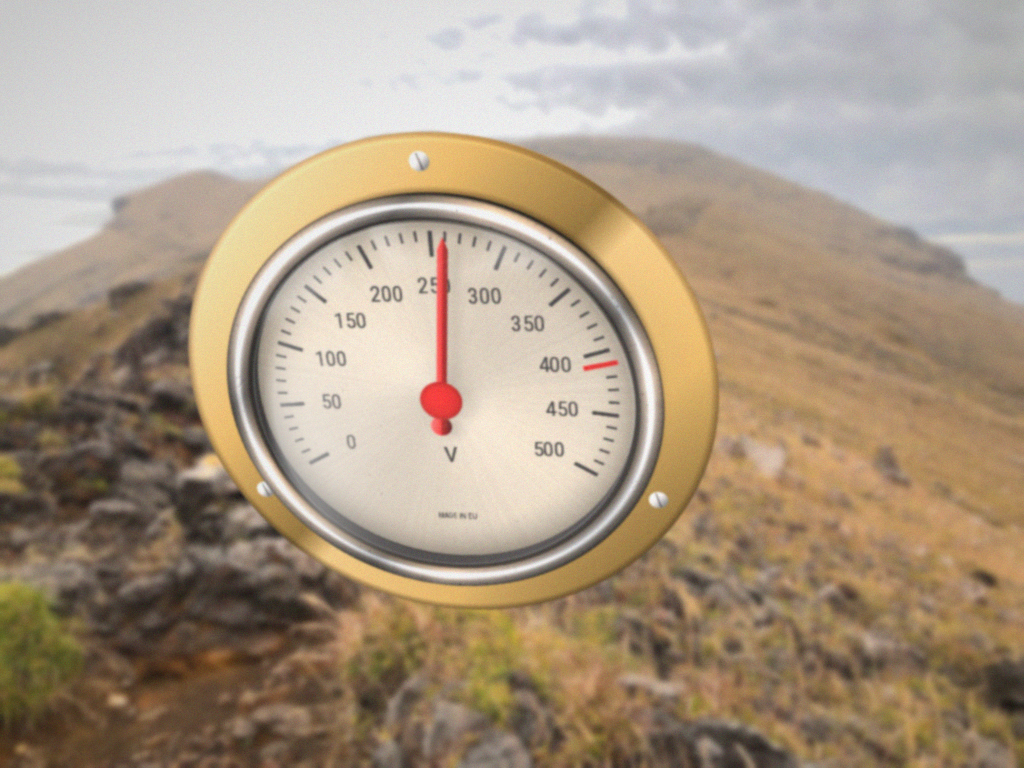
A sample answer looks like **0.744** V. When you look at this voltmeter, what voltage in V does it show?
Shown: **260** V
